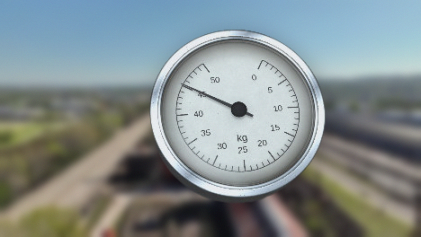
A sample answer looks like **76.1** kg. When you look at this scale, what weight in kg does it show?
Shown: **45** kg
